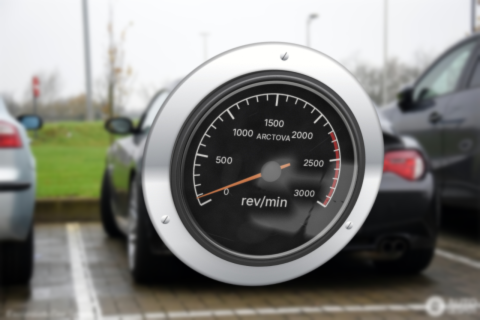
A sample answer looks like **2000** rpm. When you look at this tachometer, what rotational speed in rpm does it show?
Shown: **100** rpm
